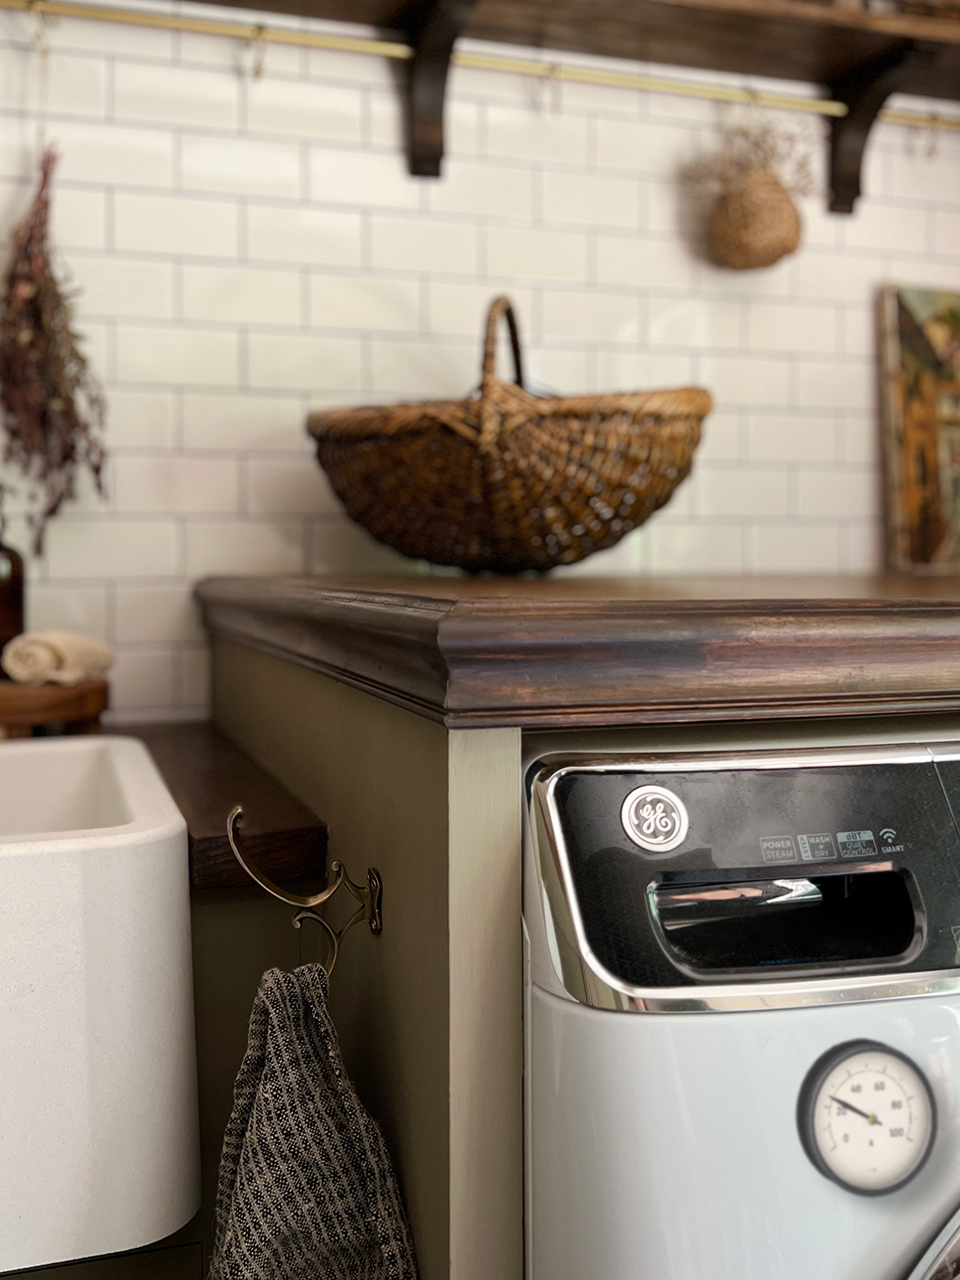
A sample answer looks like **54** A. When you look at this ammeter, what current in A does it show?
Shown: **25** A
